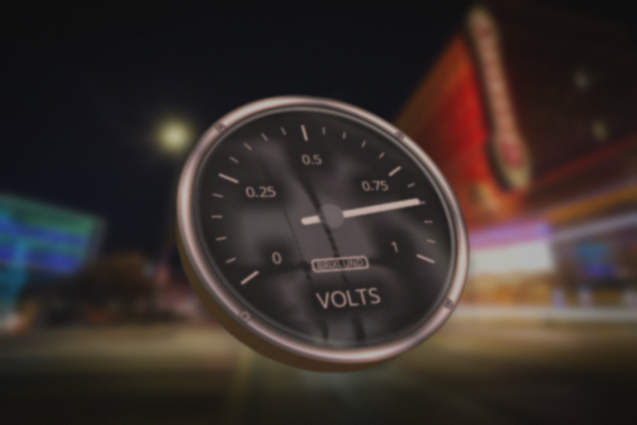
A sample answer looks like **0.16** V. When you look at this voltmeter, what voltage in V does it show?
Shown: **0.85** V
